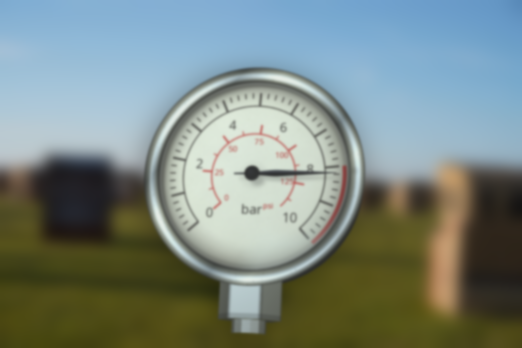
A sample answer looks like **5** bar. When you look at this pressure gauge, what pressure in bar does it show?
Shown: **8.2** bar
